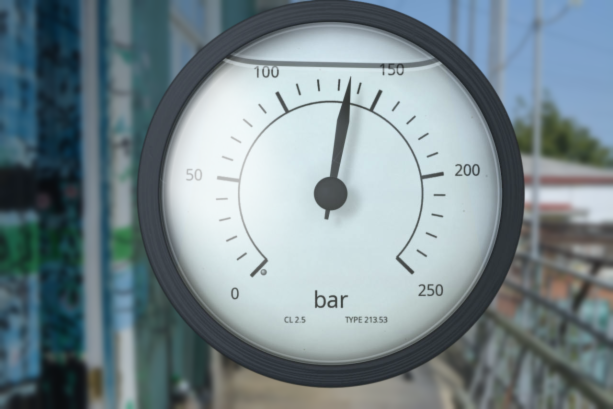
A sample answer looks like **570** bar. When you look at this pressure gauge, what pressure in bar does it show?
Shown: **135** bar
